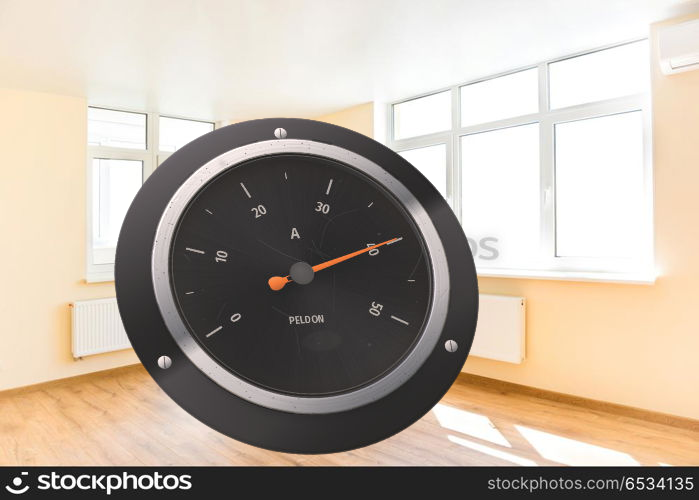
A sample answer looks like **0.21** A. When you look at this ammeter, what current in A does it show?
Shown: **40** A
